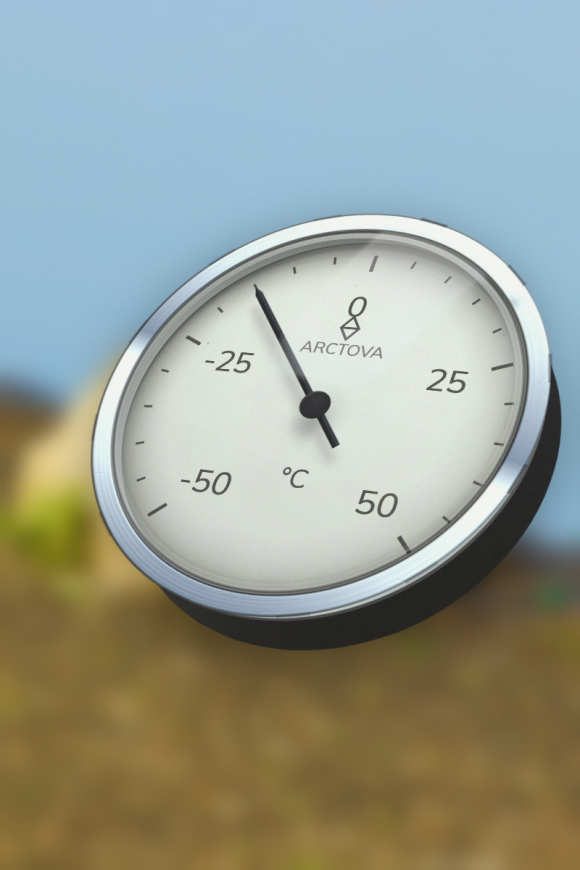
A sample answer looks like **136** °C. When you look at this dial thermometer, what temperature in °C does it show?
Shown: **-15** °C
